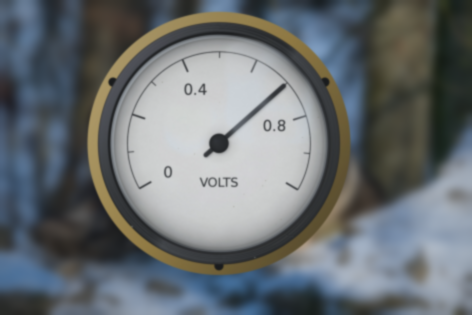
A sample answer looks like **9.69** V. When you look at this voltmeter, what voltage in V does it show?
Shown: **0.7** V
